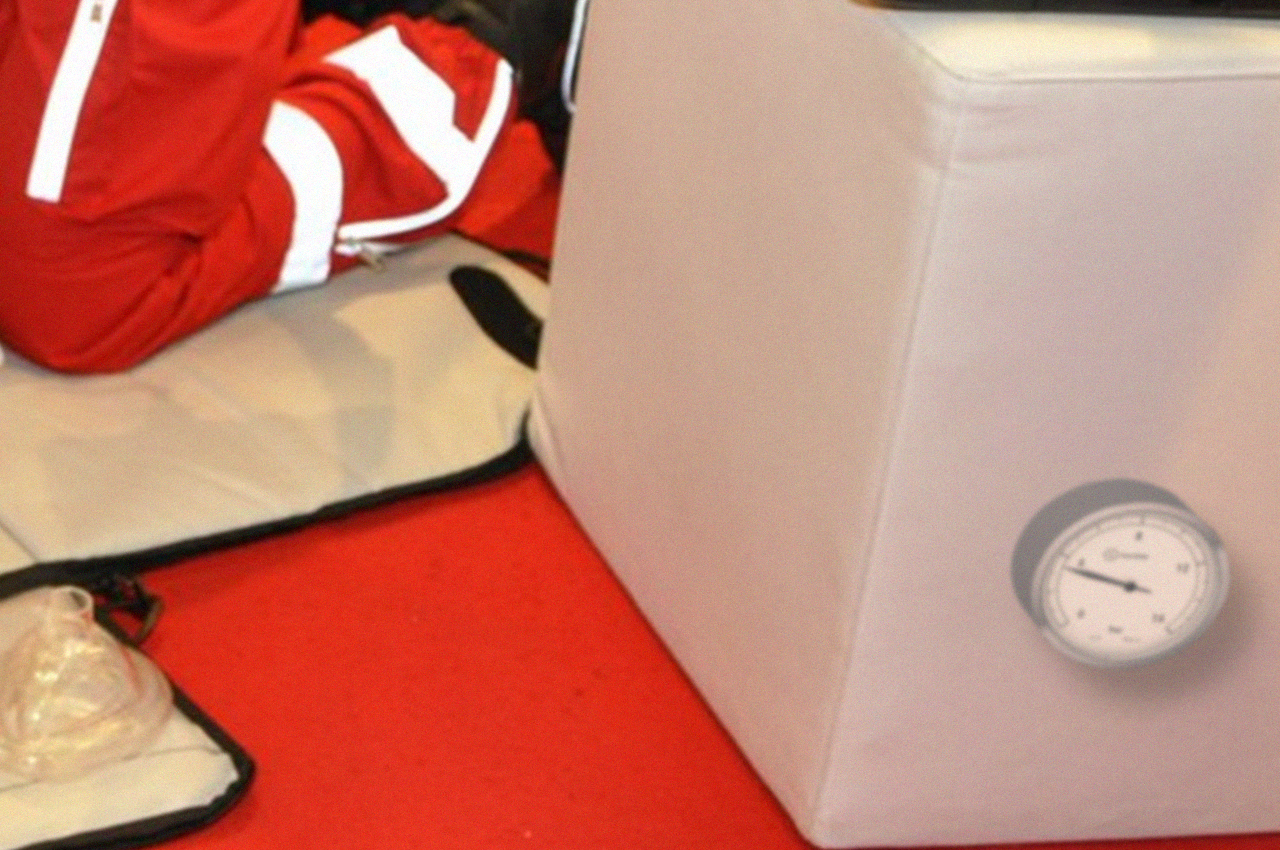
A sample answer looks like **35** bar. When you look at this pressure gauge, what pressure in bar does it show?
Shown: **3.5** bar
